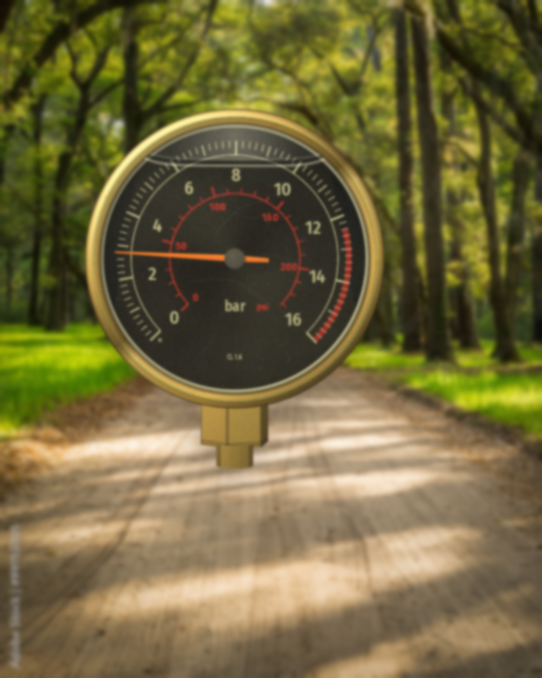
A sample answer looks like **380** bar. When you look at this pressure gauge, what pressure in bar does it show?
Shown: **2.8** bar
